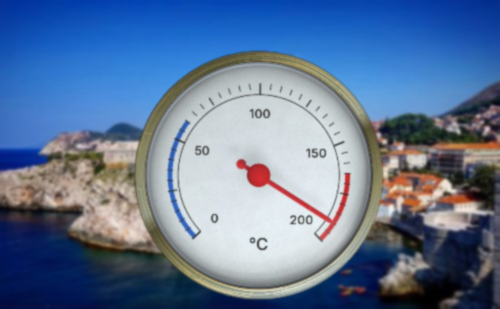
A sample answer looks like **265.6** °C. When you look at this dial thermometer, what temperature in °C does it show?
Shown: **190** °C
